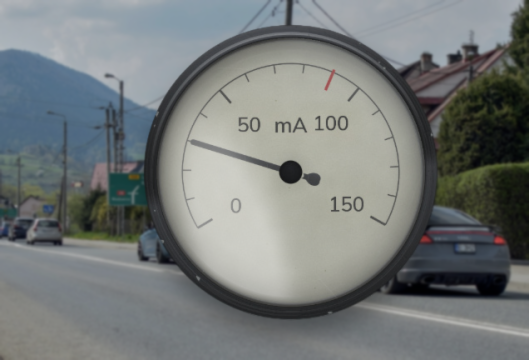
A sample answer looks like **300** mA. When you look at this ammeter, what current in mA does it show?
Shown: **30** mA
